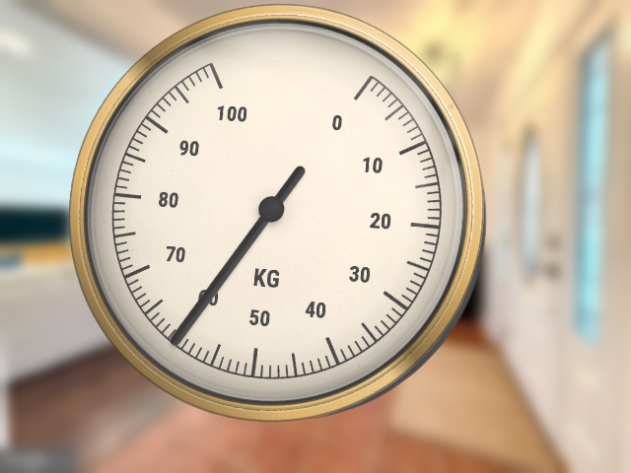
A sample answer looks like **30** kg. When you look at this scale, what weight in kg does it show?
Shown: **60** kg
